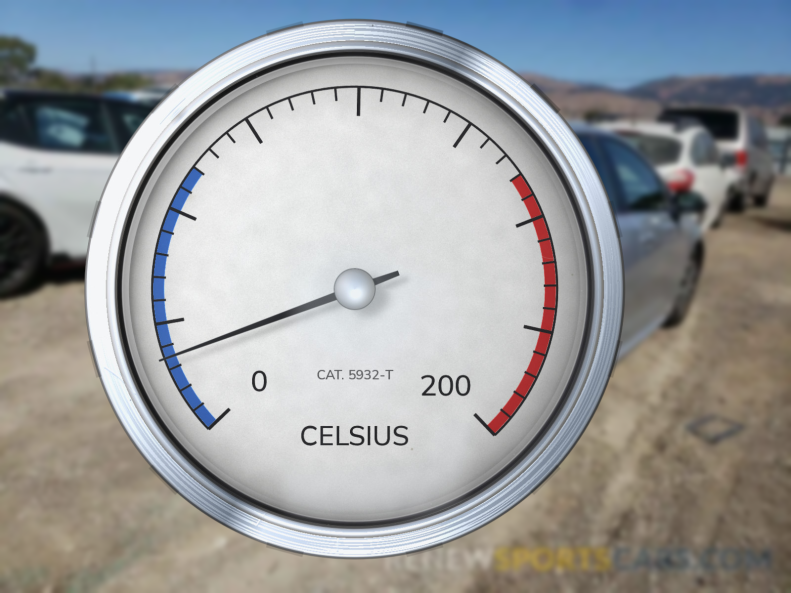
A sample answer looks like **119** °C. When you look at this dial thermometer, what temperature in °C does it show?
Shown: **17.5** °C
